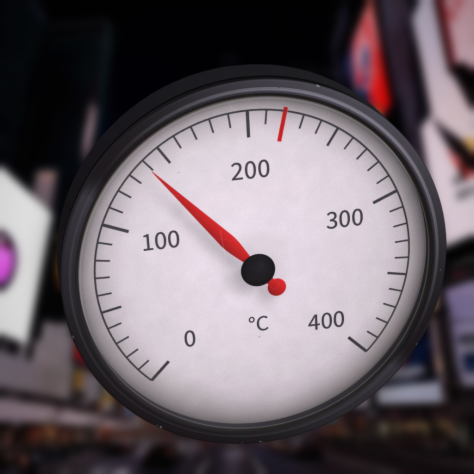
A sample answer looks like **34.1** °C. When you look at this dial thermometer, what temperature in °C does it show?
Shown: **140** °C
